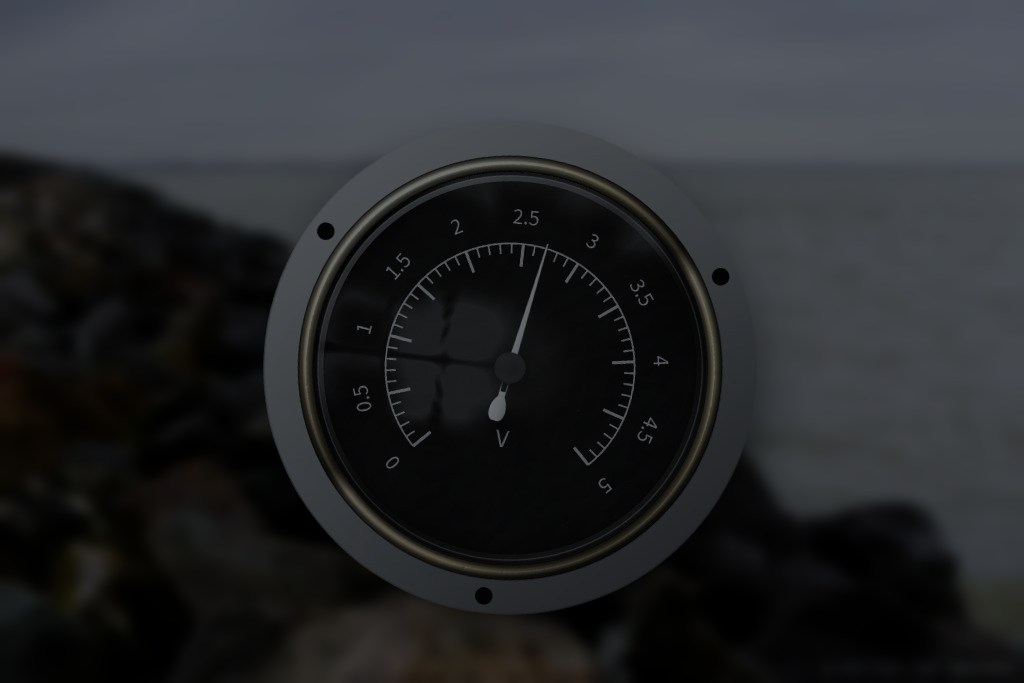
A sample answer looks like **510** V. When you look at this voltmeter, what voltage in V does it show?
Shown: **2.7** V
